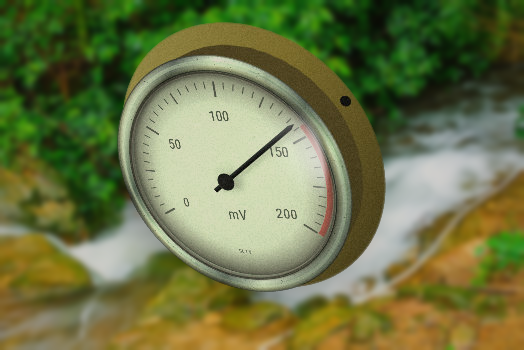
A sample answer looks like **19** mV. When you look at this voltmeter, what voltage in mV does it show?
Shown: **142.5** mV
